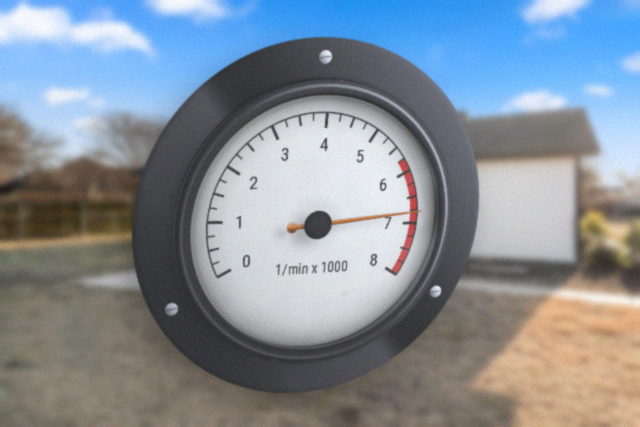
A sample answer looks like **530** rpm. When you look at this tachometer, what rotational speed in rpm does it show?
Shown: **6750** rpm
